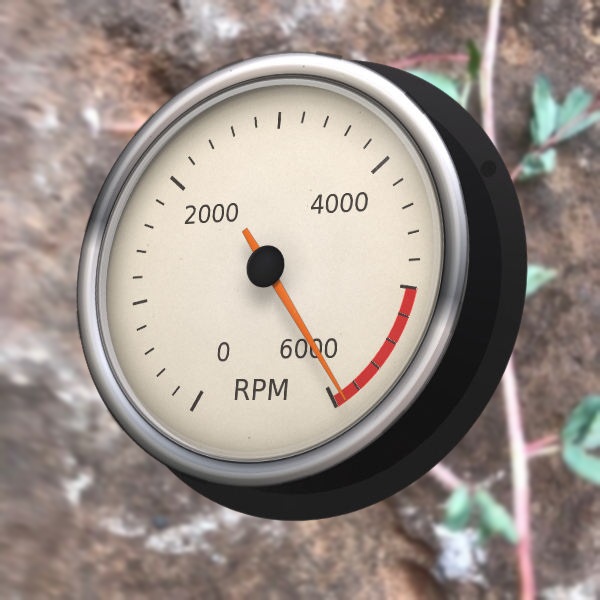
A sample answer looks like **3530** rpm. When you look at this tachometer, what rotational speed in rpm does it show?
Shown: **5900** rpm
